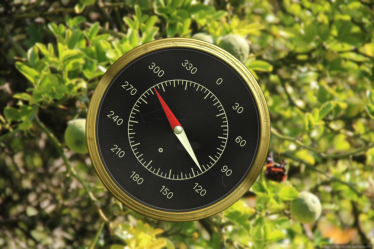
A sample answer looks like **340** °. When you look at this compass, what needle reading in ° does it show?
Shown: **290** °
